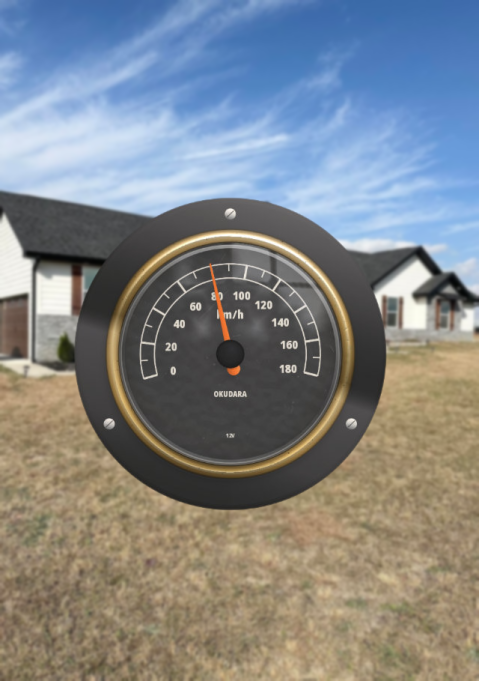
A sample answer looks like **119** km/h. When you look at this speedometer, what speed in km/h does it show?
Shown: **80** km/h
